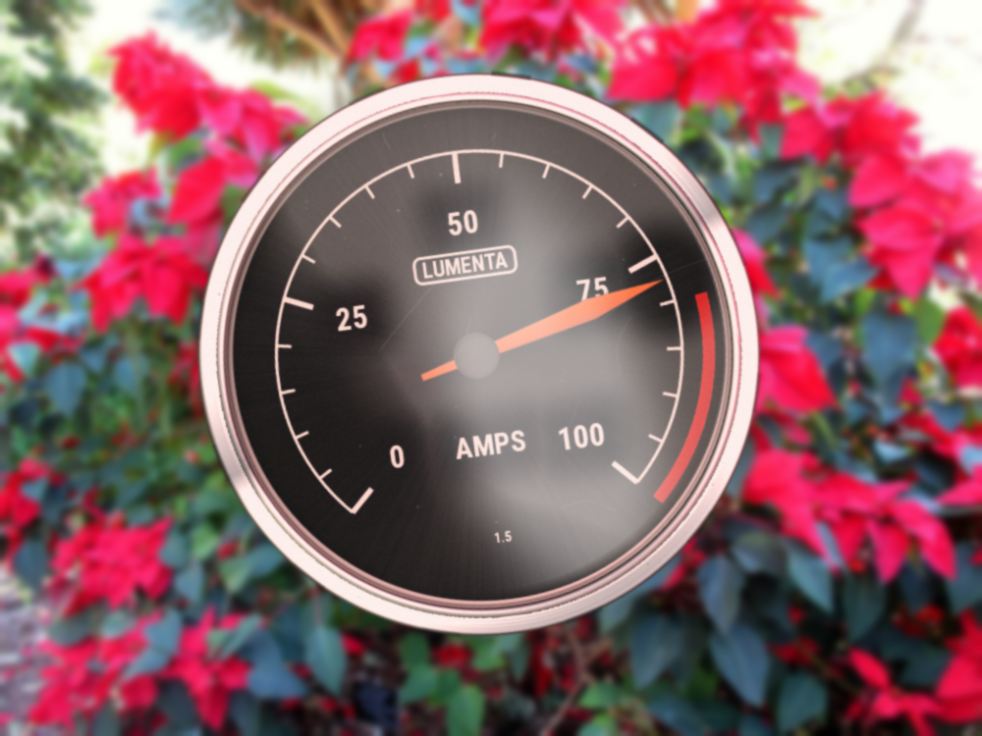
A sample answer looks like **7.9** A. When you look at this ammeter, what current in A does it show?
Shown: **77.5** A
